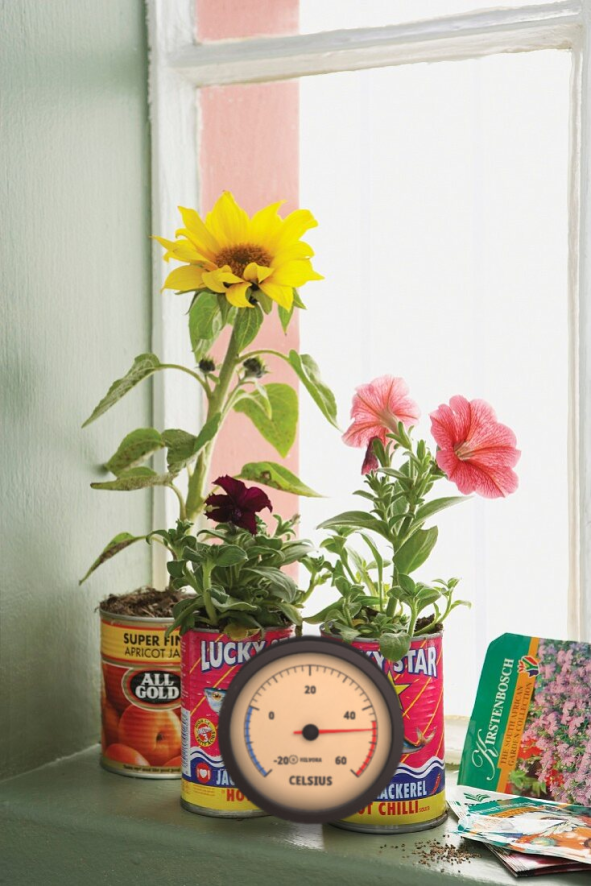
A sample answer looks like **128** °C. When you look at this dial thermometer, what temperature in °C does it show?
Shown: **46** °C
